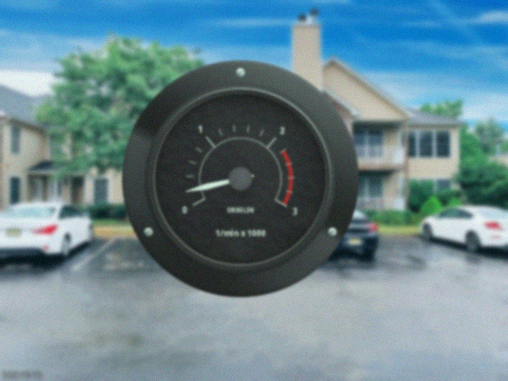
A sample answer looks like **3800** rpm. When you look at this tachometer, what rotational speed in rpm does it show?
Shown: **200** rpm
